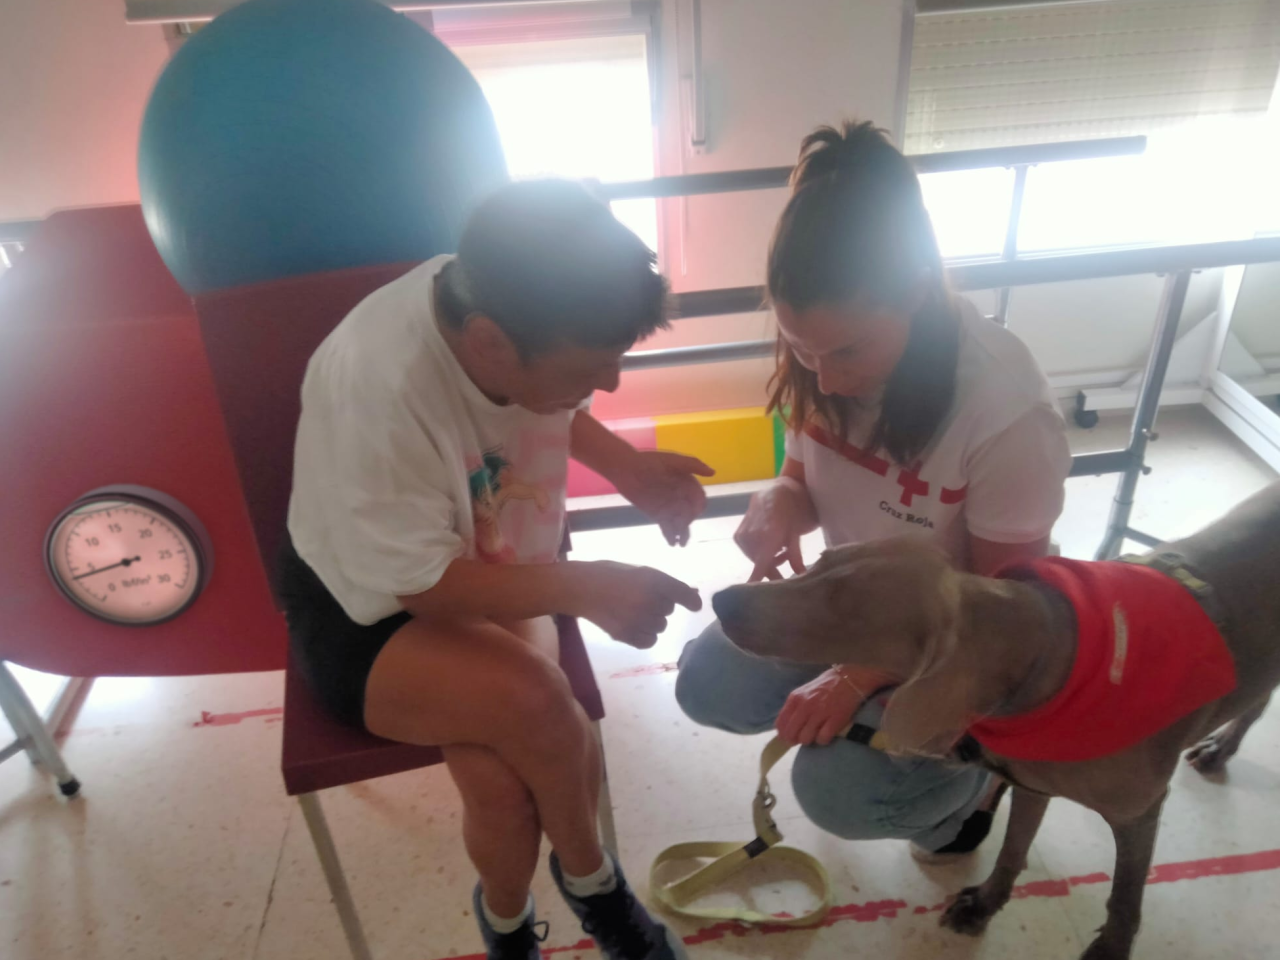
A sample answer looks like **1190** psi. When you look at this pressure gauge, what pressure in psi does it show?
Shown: **4** psi
